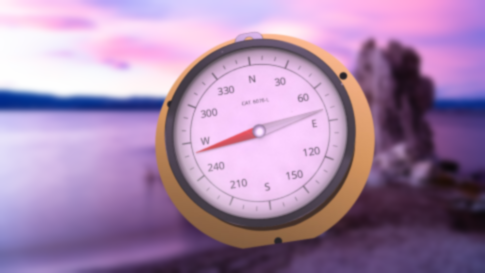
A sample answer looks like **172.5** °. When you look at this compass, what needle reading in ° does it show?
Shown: **260** °
